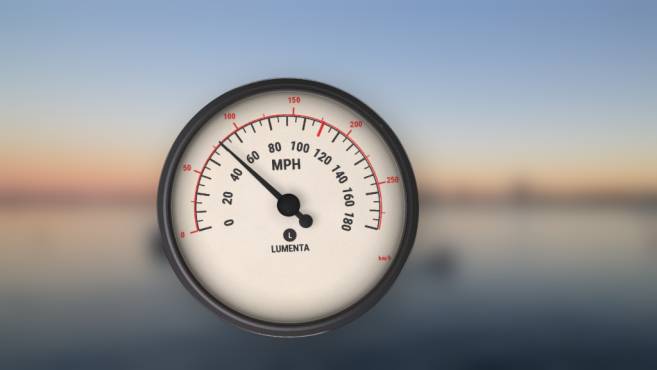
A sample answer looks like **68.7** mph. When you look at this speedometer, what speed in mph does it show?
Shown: **50** mph
